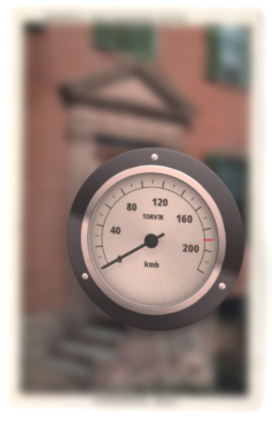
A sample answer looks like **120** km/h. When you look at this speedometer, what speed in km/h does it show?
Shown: **0** km/h
